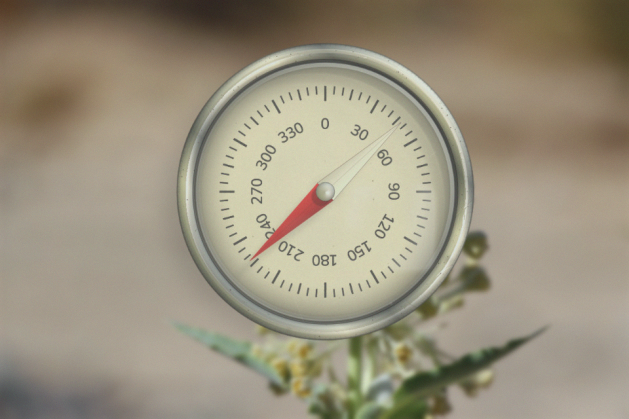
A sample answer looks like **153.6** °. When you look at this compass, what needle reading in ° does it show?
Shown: **227.5** °
